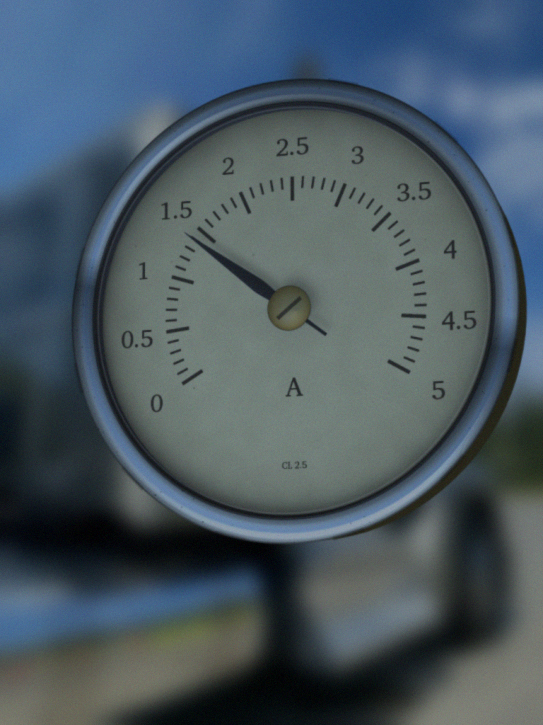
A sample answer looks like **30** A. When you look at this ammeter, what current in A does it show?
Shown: **1.4** A
